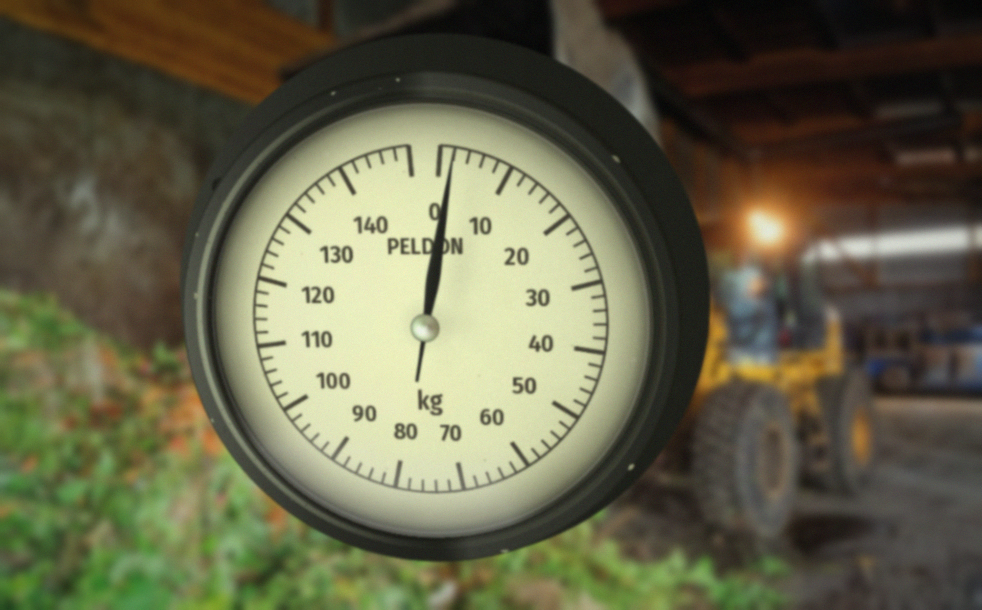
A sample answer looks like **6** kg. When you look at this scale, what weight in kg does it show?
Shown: **2** kg
